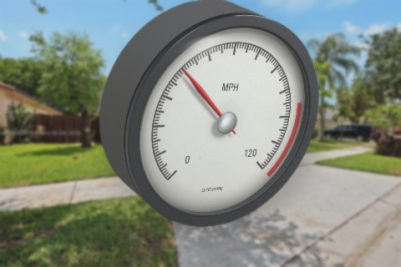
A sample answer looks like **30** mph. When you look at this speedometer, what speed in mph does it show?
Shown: **40** mph
